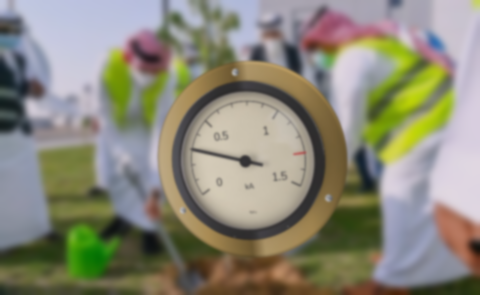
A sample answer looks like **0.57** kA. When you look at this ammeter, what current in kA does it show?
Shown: **0.3** kA
